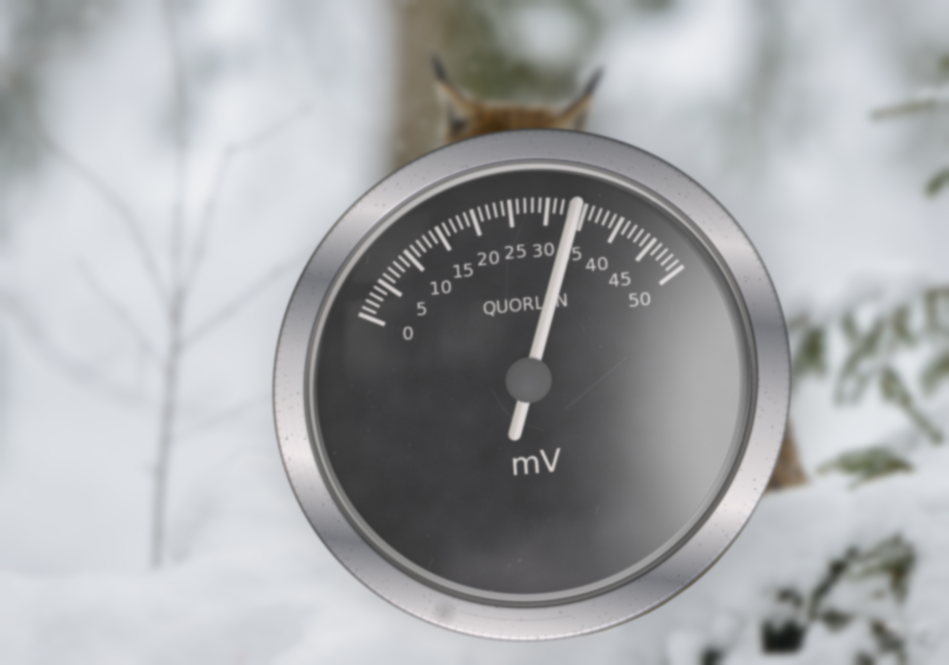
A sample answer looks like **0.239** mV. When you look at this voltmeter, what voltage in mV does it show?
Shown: **34** mV
